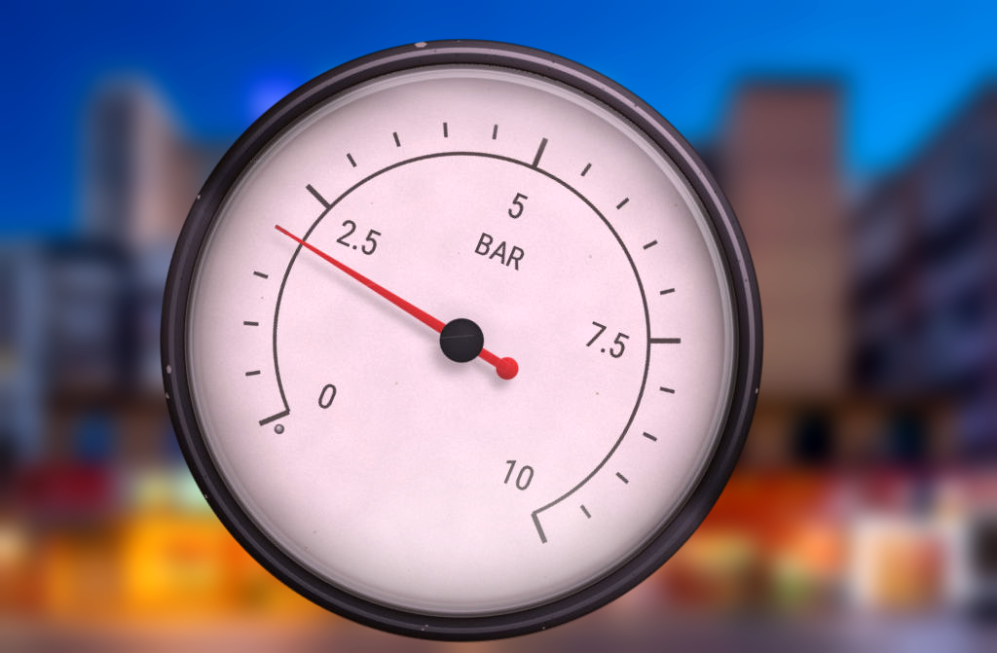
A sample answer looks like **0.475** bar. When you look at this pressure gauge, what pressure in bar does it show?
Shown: **2** bar
